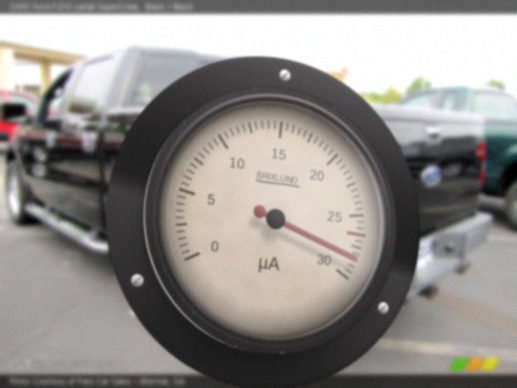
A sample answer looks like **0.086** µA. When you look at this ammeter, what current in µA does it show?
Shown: **28.5** µA
